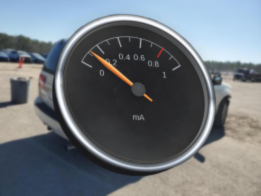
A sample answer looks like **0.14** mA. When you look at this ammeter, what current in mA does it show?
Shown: **0.1** mA
